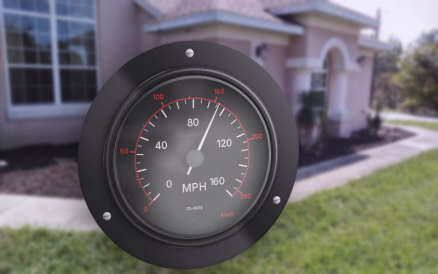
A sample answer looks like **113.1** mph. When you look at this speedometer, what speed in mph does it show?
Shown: **95** mph
